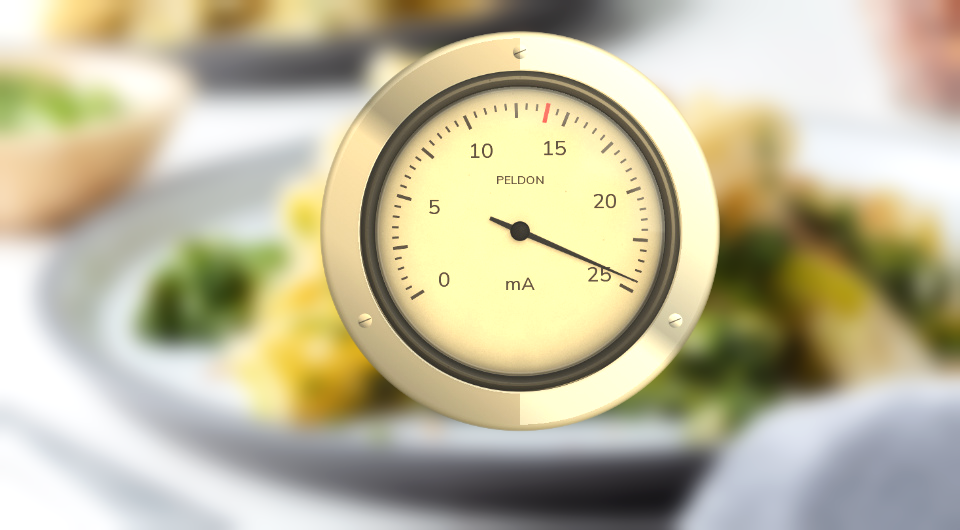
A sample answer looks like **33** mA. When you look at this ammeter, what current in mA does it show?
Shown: **24.5** mA
